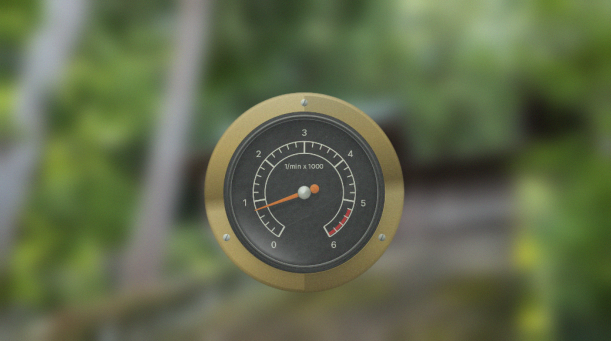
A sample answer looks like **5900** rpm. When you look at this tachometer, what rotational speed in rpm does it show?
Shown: **800** rpm
